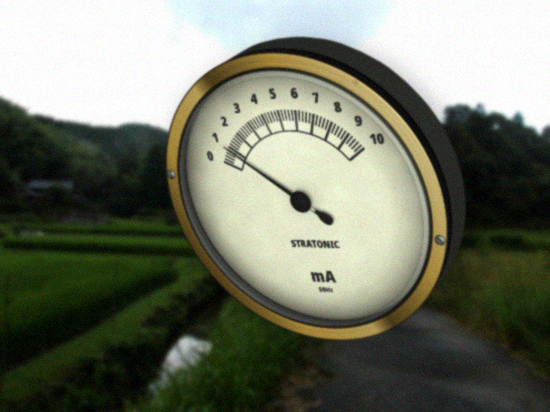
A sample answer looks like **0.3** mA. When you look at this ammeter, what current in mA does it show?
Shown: **1** mA
